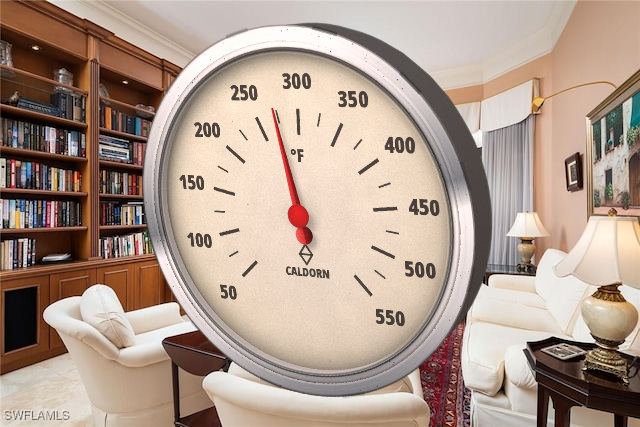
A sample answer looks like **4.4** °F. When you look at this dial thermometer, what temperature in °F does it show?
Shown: **275** °F
